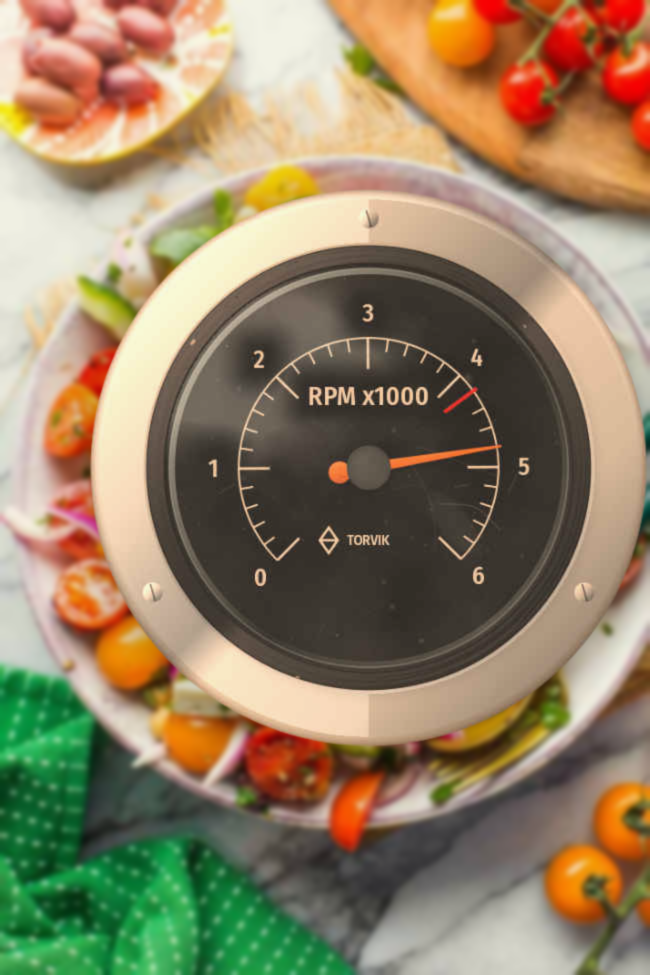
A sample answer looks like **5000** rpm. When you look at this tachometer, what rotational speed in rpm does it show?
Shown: **4800** rpm
